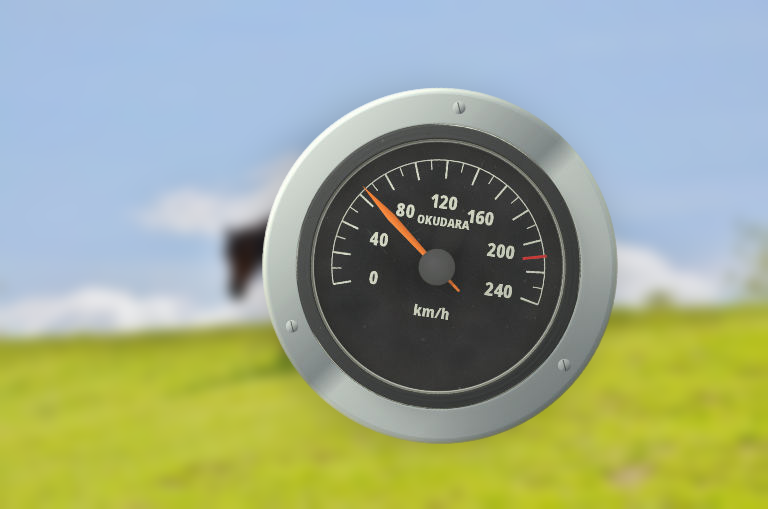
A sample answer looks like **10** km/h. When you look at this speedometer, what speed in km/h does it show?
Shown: **65** km/h
